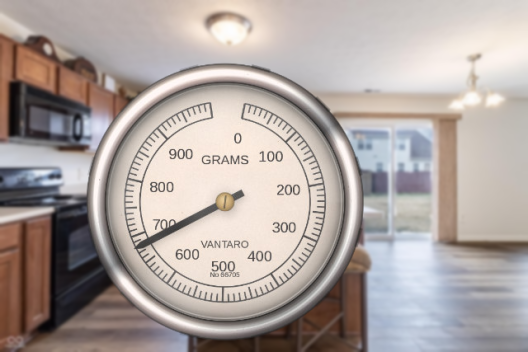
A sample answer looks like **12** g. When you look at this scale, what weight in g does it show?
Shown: **680** g
